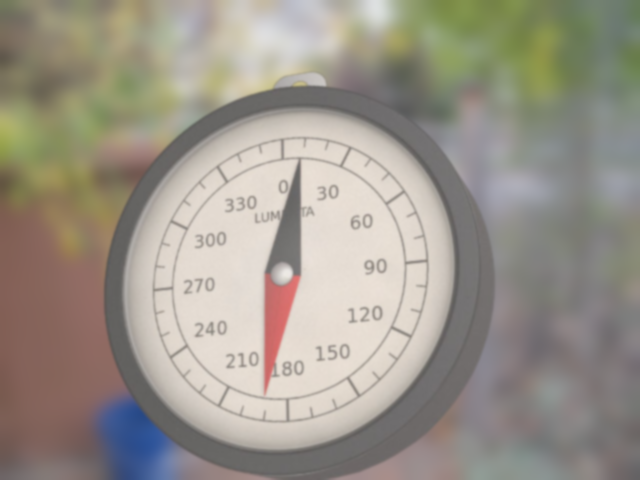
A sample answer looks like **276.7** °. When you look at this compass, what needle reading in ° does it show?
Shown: **190** °
